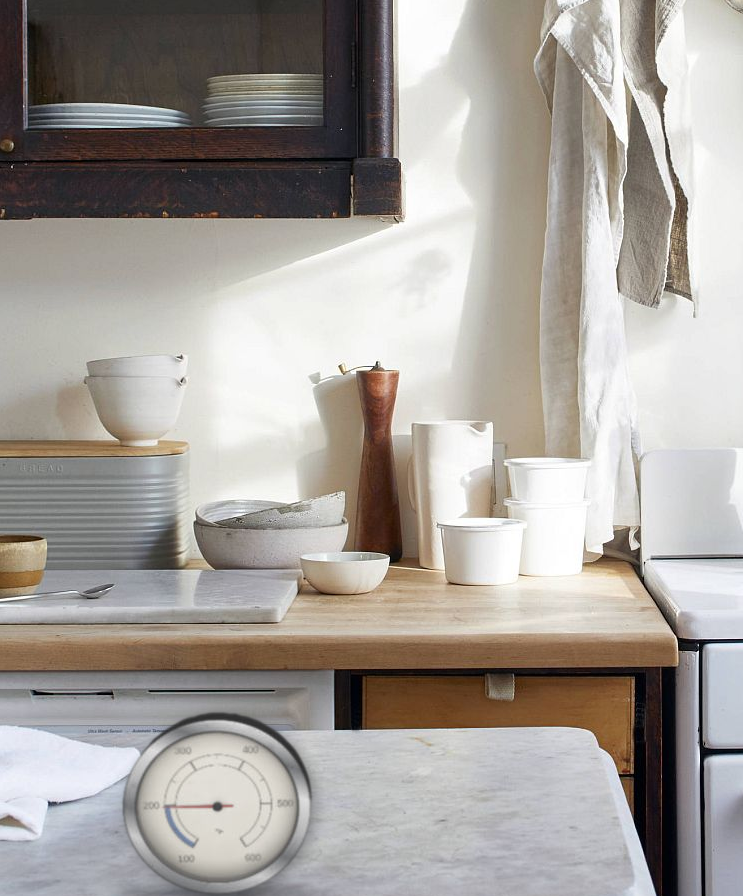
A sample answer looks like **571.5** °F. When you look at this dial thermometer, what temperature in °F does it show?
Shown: **200** °F
